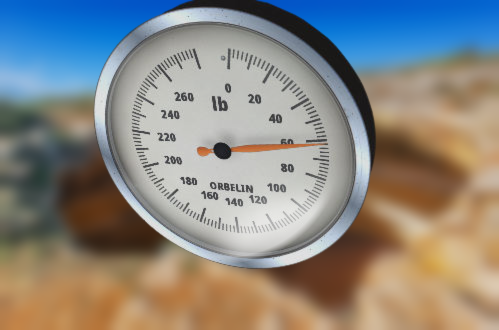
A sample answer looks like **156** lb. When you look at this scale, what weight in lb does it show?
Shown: **60** lb
